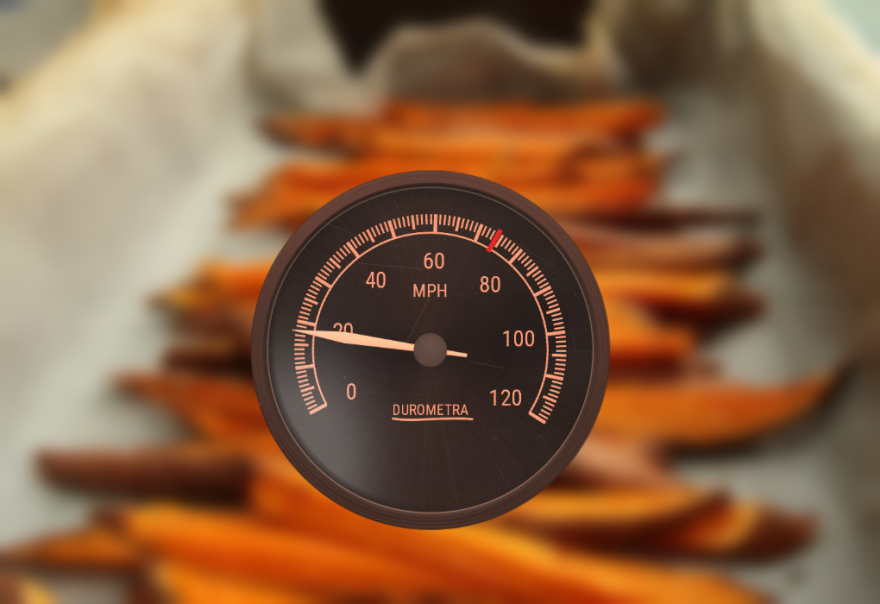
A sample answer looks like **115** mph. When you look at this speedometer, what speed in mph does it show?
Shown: **18** mph
